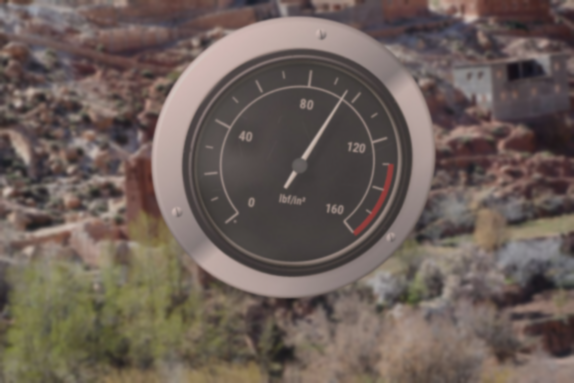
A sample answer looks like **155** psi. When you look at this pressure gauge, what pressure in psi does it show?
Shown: **95** psi
